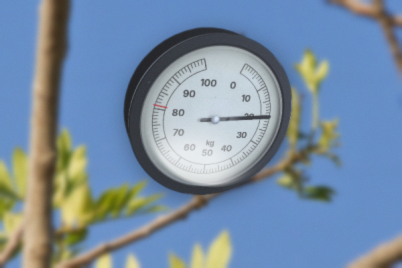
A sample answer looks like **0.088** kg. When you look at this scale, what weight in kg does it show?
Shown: **20** kg
